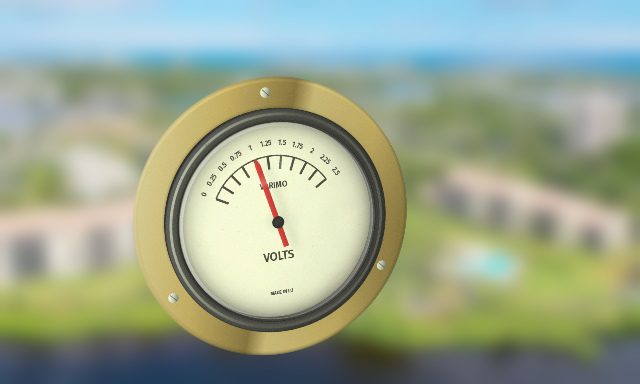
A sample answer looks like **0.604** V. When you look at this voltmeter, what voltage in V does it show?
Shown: **1** V
